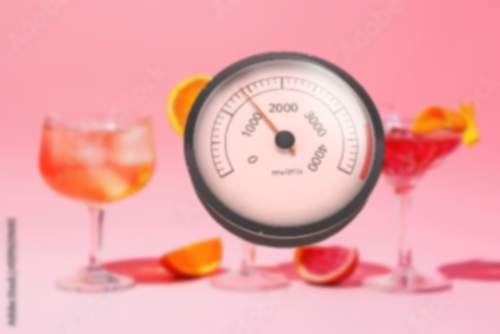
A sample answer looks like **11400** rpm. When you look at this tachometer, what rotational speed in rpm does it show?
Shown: **1400** rpm
